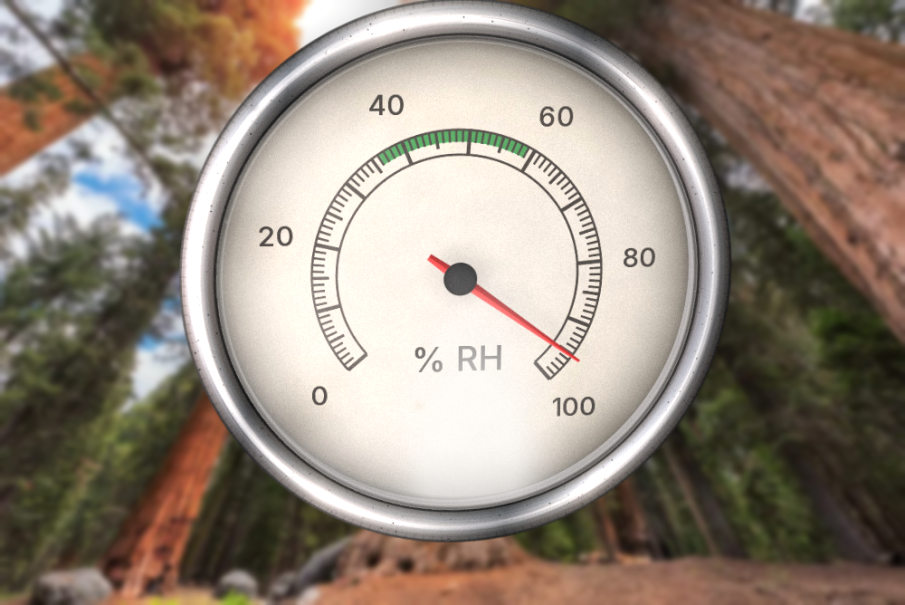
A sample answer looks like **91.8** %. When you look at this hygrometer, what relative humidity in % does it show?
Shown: **95** %
